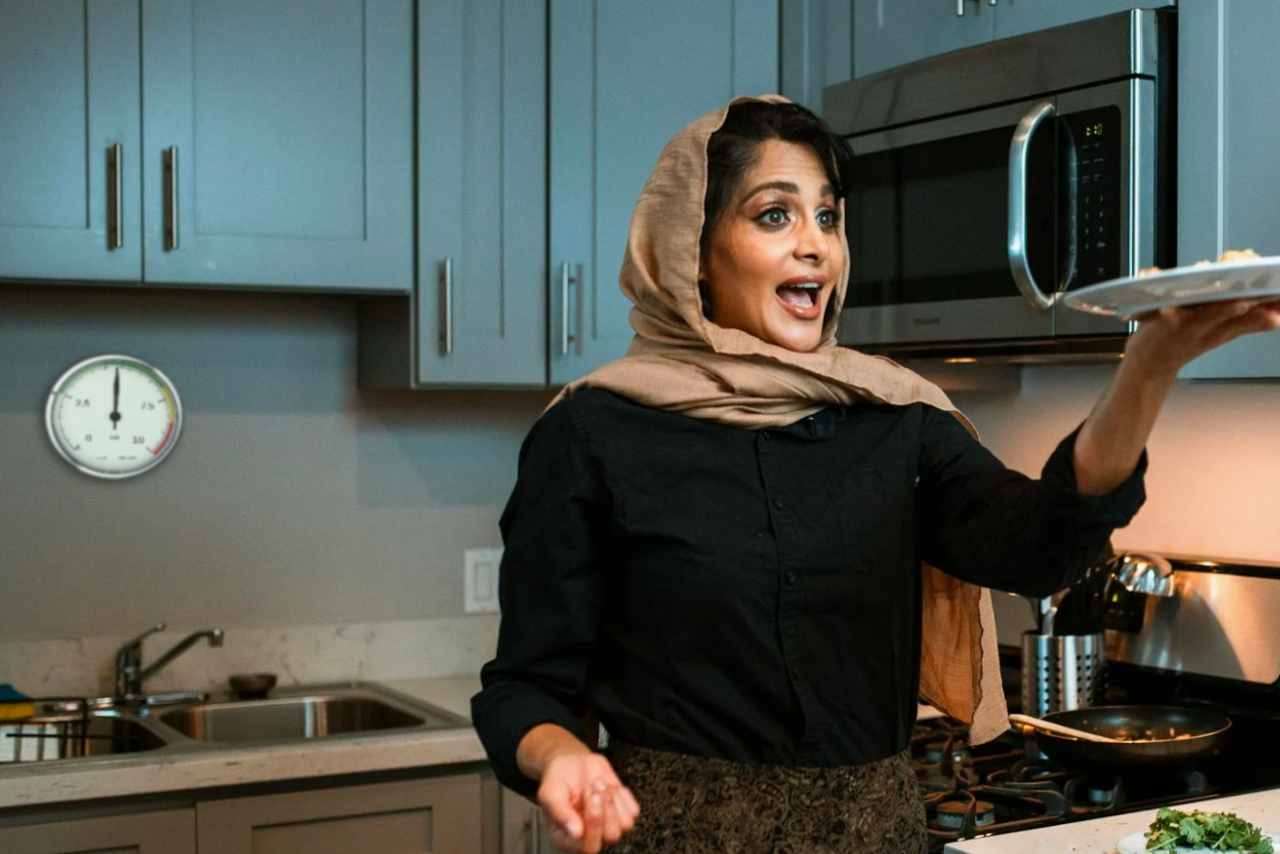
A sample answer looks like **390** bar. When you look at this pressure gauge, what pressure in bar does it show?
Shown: **5** bar
